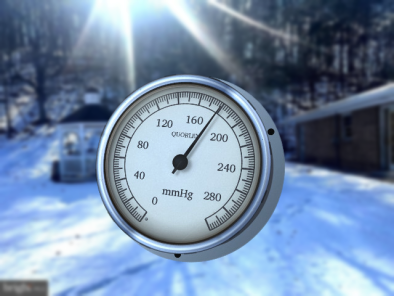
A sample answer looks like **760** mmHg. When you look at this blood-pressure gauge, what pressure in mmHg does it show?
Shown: **180** mmHg
